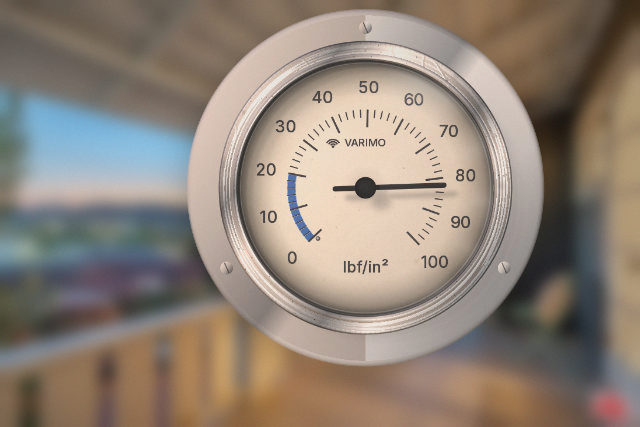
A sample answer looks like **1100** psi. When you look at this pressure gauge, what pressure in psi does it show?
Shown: **82** psi
